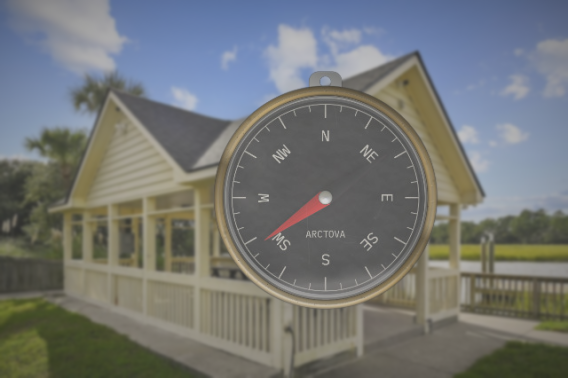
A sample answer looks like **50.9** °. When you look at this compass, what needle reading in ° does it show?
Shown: **235** °
